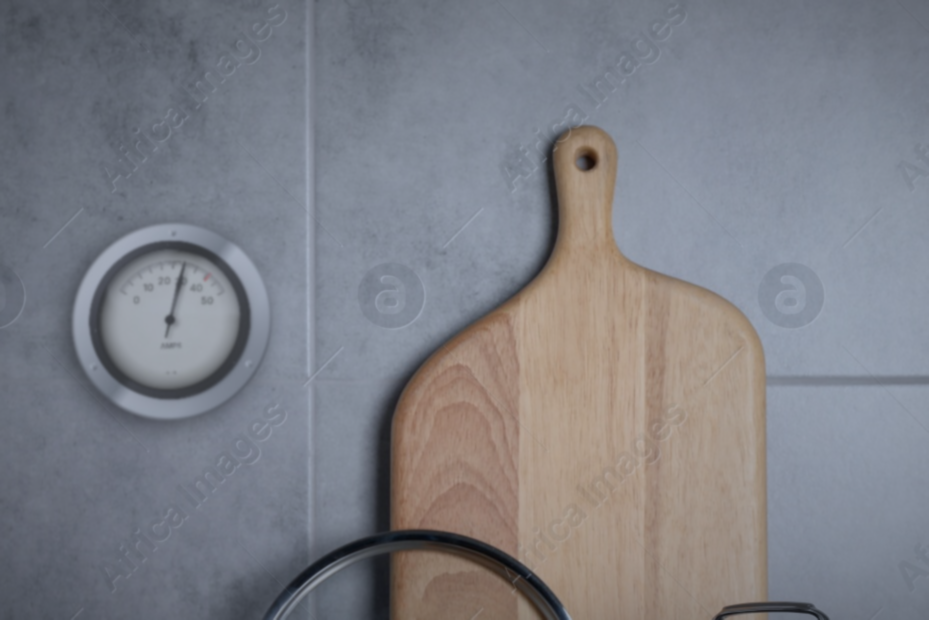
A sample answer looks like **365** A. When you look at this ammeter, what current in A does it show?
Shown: **30** A
